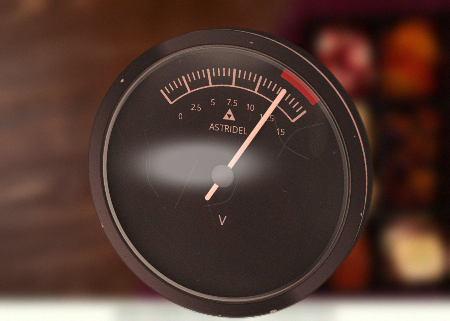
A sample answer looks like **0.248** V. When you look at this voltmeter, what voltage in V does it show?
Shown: **12.5** V
